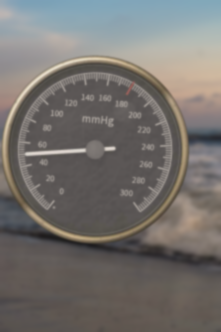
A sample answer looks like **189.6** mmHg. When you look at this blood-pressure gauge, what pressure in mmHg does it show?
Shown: **50** mmHg
